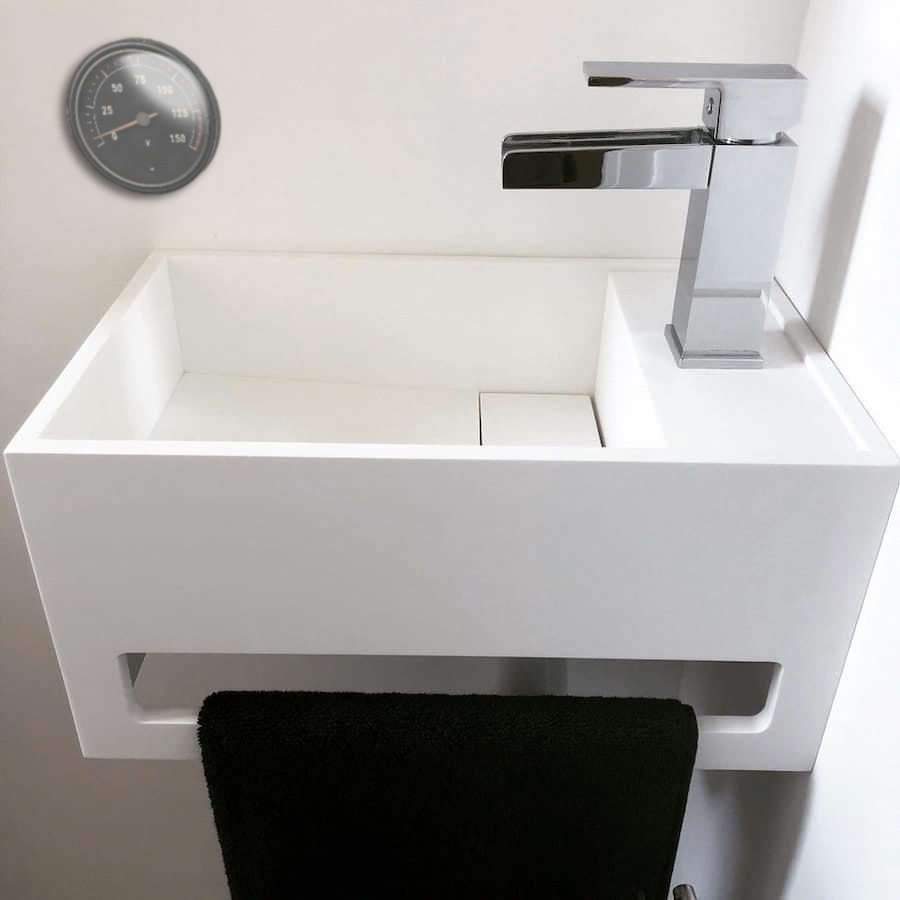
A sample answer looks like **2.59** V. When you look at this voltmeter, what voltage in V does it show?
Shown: **5** V
